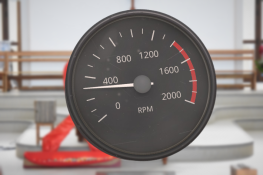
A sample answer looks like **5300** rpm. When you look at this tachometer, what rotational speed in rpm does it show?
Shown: **300** rpm
